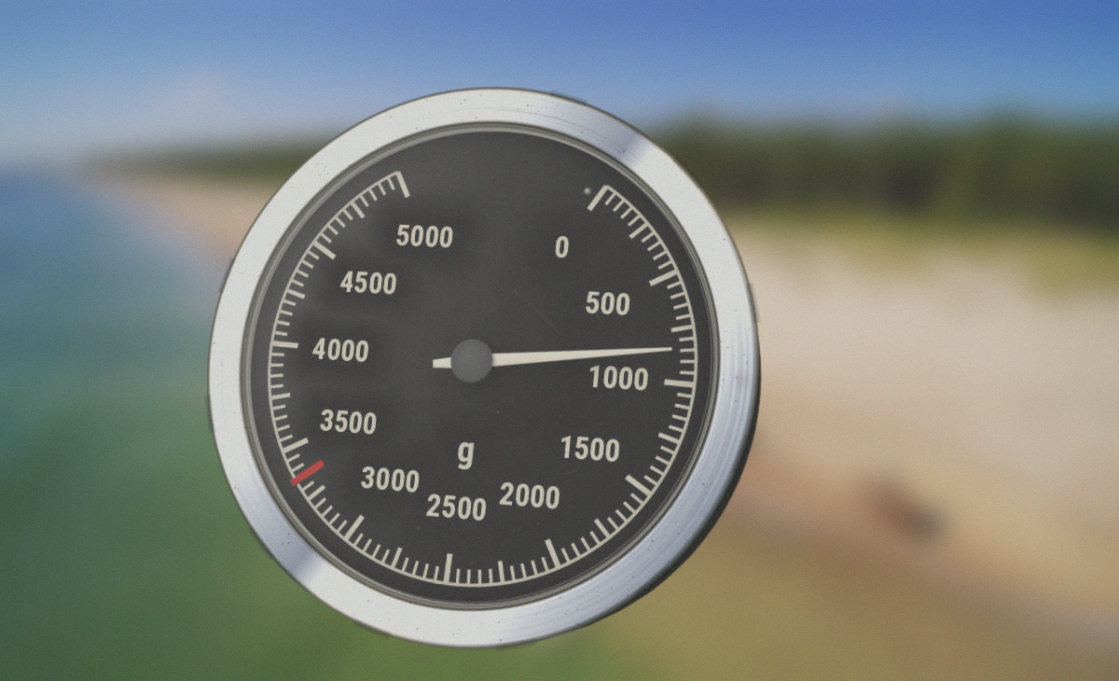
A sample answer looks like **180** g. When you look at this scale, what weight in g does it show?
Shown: **850** g
